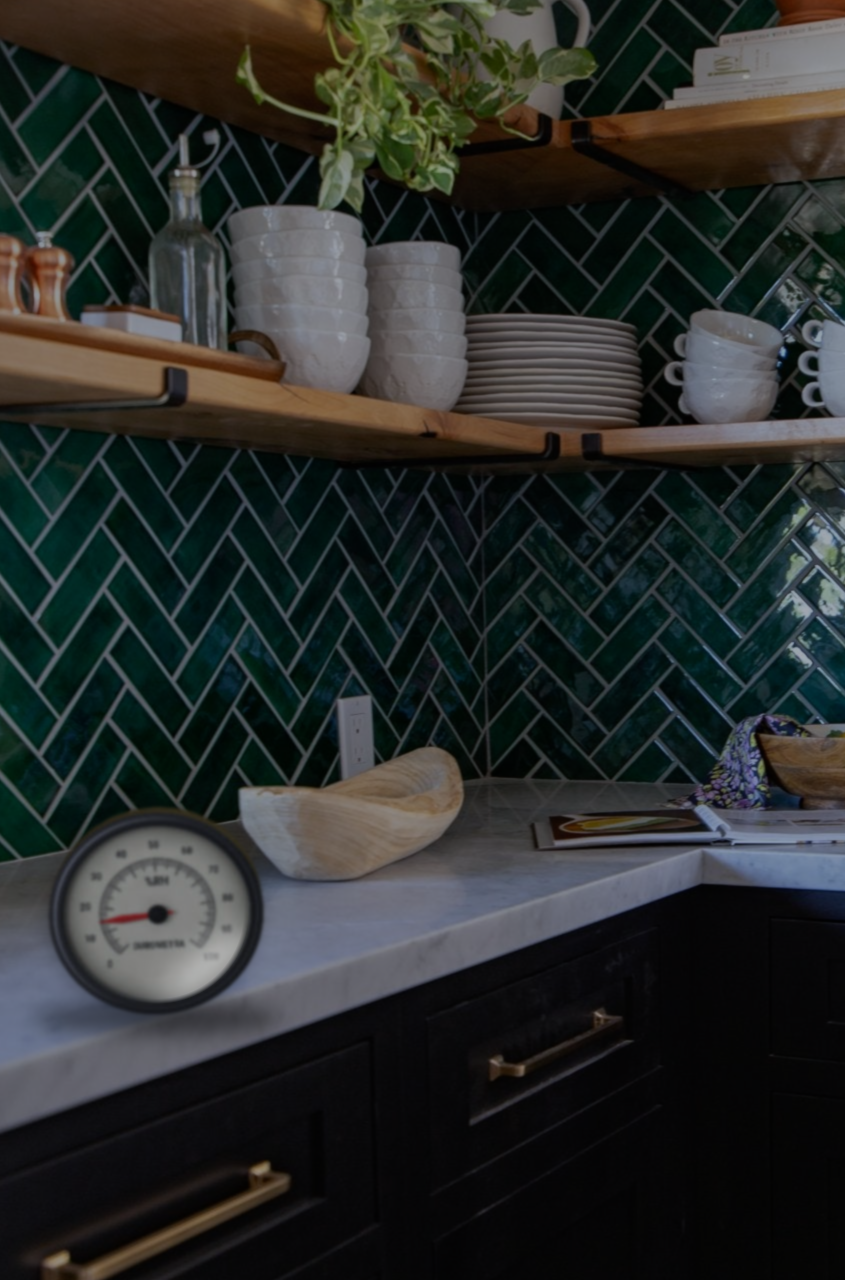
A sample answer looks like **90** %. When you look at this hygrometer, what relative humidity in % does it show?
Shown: **15** %
